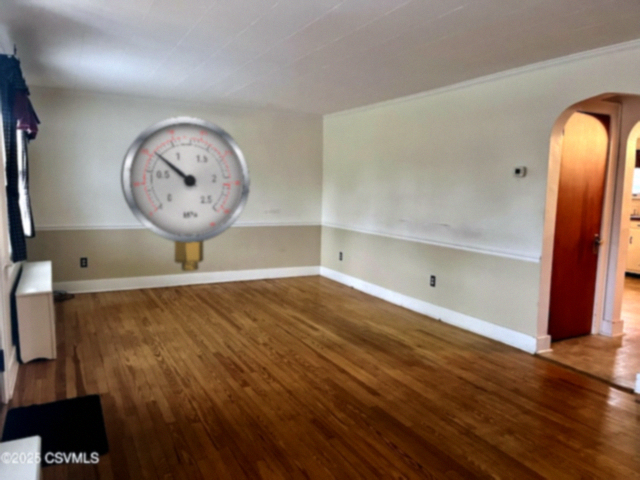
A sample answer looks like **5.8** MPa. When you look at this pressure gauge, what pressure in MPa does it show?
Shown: **0.75** MPa
